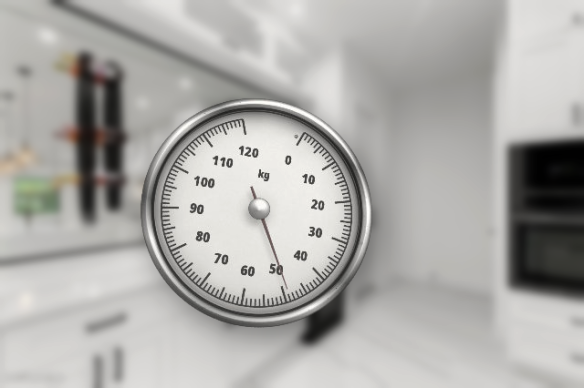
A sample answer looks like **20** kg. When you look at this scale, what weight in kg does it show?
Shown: **49** kg
